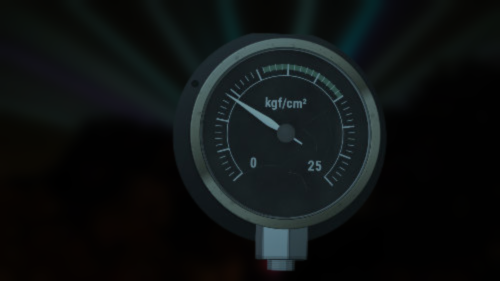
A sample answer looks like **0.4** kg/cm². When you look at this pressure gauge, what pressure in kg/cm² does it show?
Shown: **7** kg/cm²
